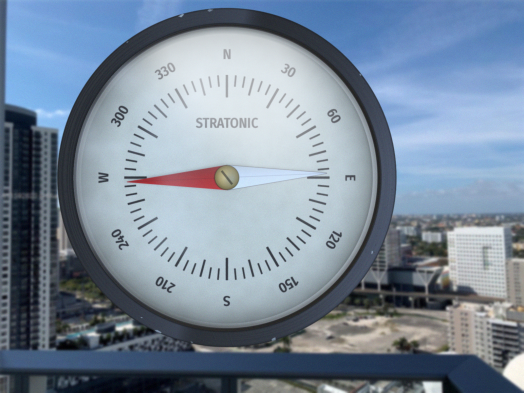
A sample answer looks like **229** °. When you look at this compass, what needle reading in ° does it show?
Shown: **267.5** °
